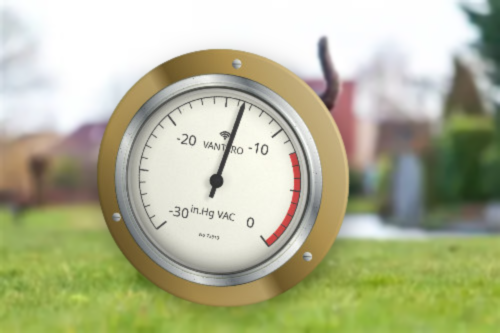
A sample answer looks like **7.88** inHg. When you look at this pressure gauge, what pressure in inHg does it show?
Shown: **-13.5** inHg
